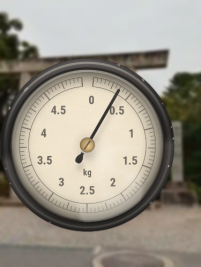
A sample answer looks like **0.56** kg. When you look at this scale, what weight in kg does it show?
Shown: **0.35** kg
